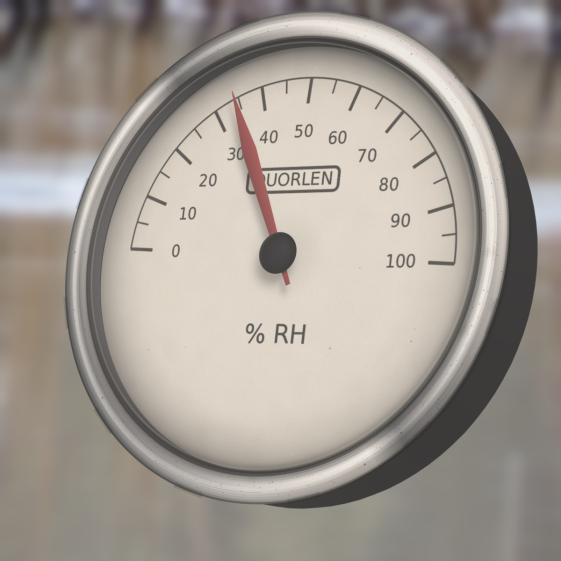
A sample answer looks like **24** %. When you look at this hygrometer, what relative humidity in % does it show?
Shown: **35** %
